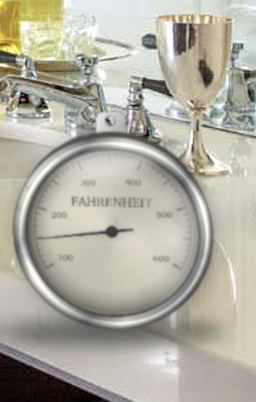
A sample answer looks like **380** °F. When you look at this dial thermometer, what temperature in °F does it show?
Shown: **150** °F
